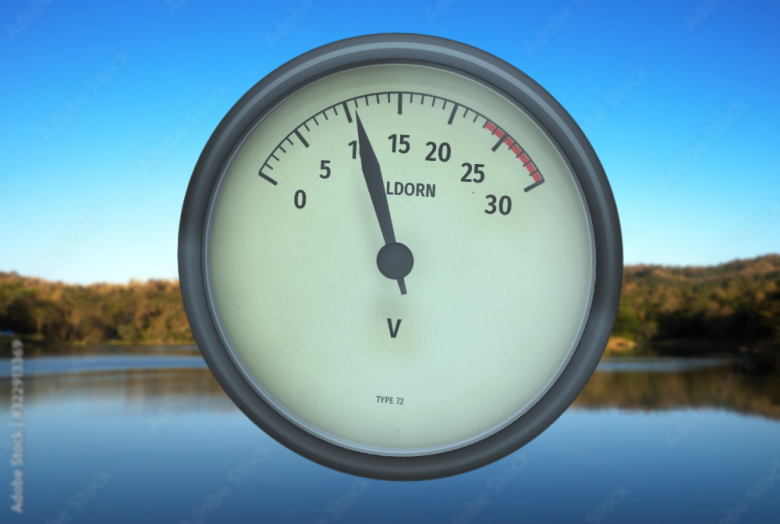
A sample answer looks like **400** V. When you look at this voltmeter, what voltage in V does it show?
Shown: **11** V
